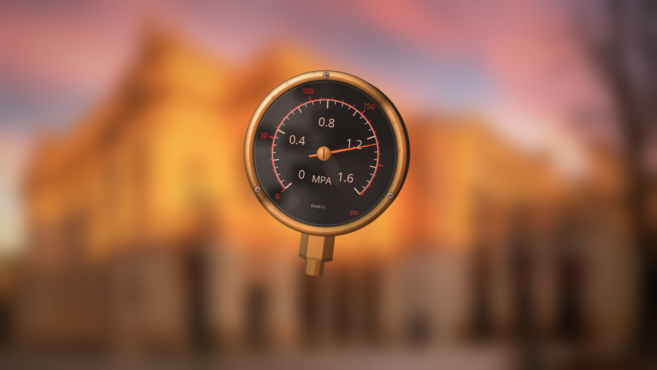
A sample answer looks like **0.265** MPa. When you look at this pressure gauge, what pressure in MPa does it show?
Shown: **1.25** MPa
